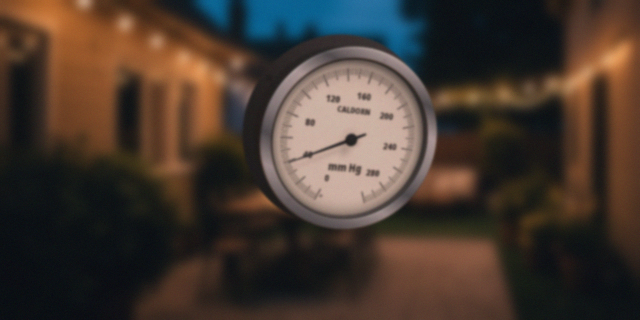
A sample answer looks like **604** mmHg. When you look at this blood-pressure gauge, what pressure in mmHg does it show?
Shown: **40** mmHg
